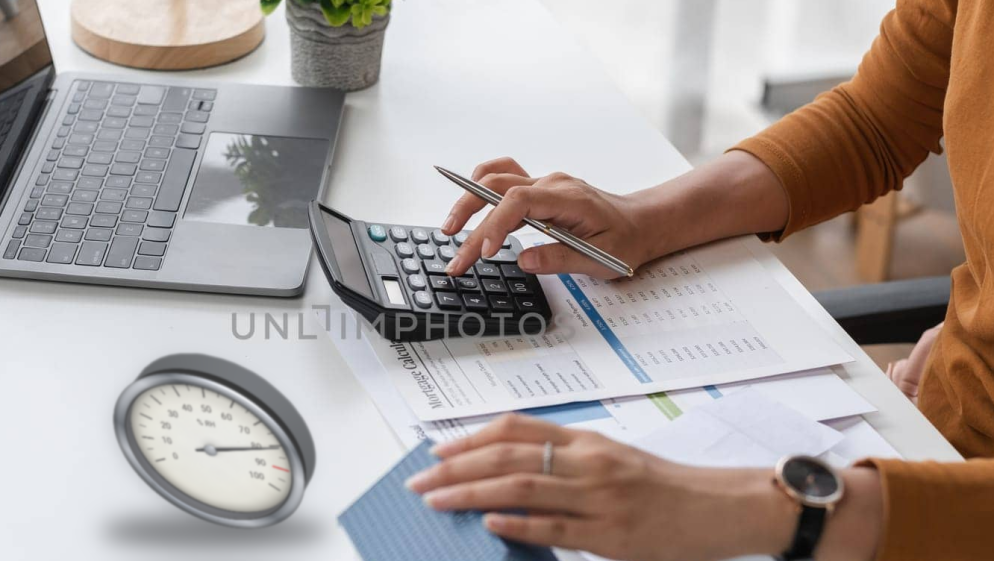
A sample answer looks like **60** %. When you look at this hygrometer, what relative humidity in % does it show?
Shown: **80** %
